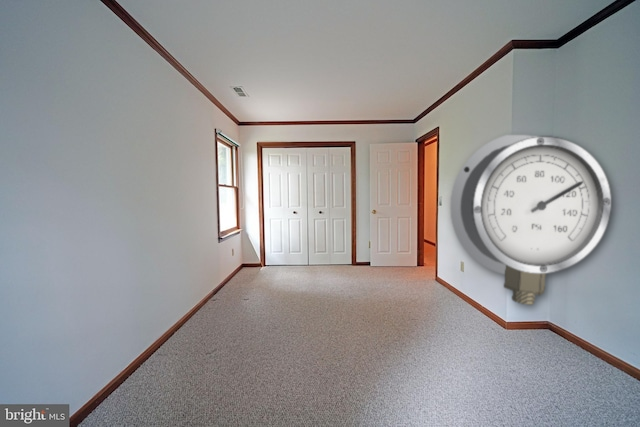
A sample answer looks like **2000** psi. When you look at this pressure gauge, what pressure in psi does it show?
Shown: **115** psi
